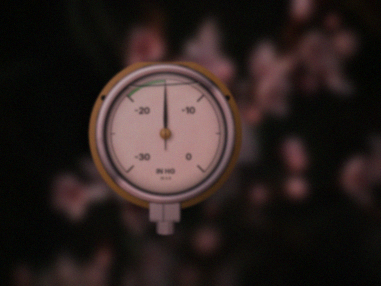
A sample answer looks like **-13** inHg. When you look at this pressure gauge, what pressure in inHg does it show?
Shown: **-15** inHg
